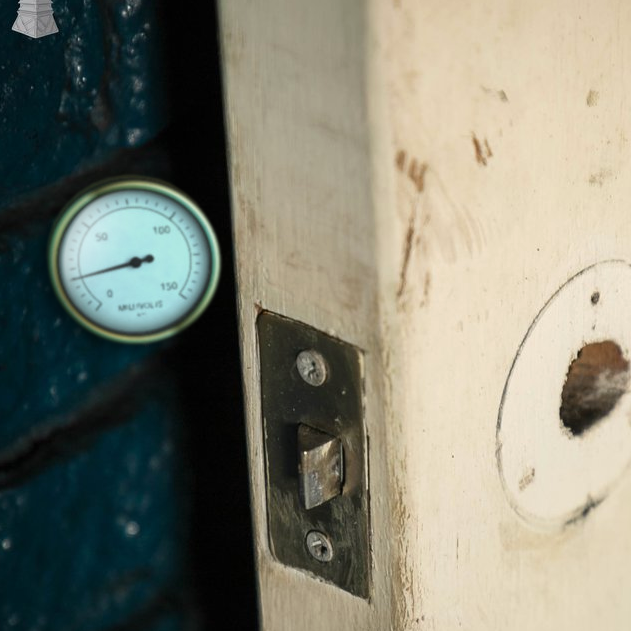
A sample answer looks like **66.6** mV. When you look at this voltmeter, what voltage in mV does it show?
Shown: **20** mV
